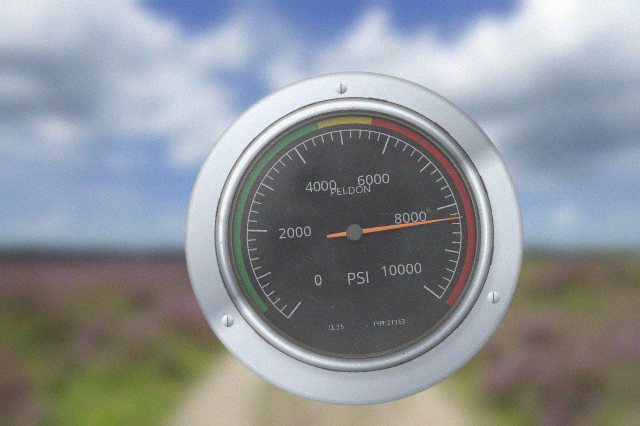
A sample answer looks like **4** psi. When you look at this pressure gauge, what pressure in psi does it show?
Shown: **8300** psi
